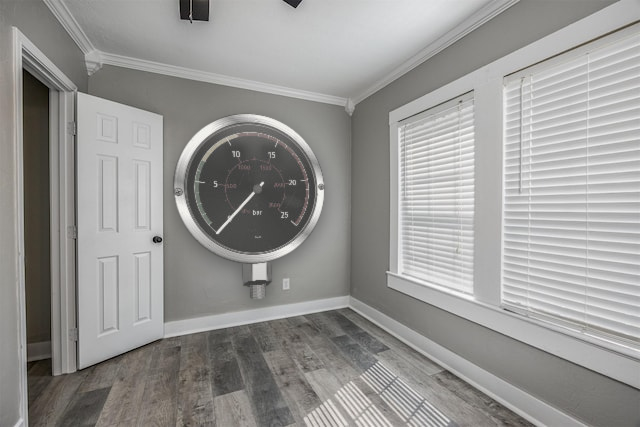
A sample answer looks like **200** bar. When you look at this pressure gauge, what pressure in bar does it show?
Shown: **0** bar
